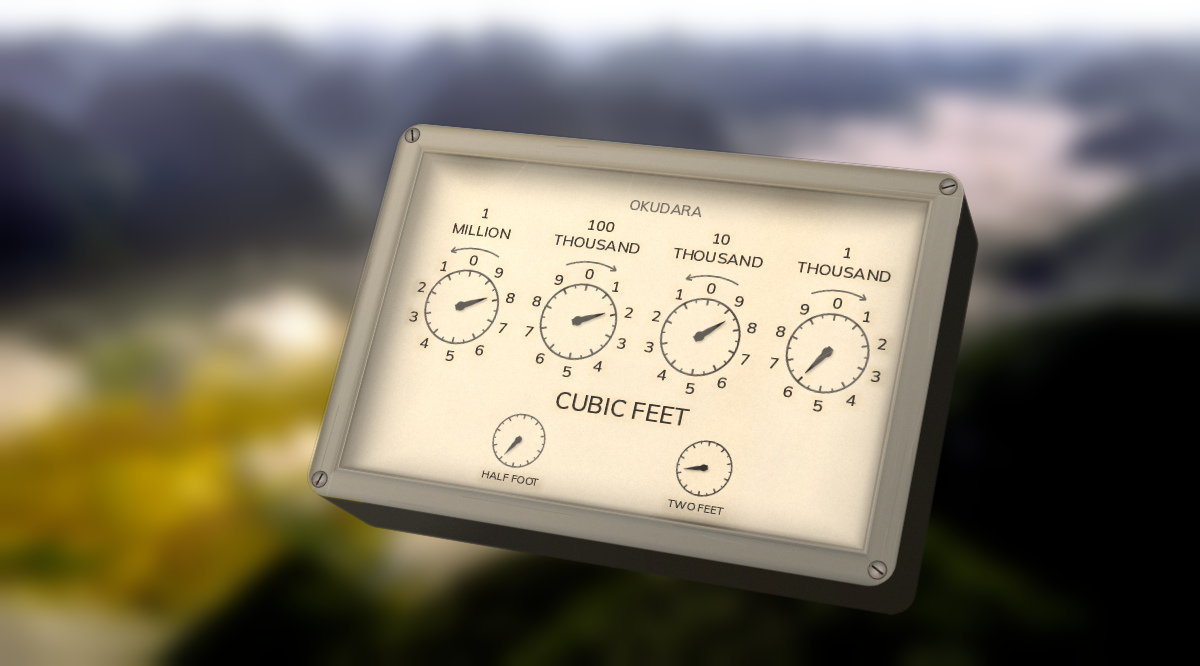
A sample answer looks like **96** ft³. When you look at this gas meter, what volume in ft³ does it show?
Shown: **818600** ft³
